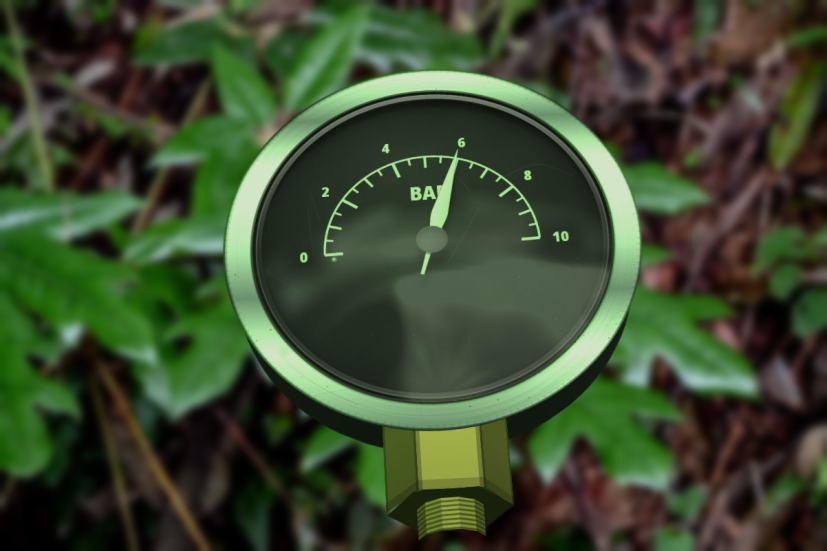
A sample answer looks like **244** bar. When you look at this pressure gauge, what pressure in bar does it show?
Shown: **6** bar
